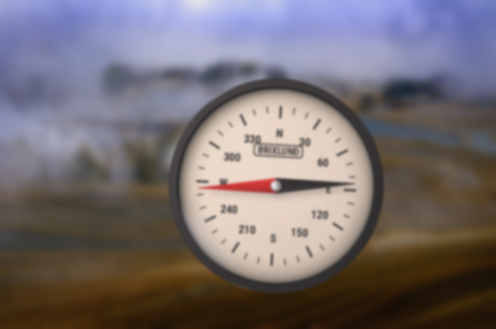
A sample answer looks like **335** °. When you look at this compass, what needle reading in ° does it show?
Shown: **265** °
